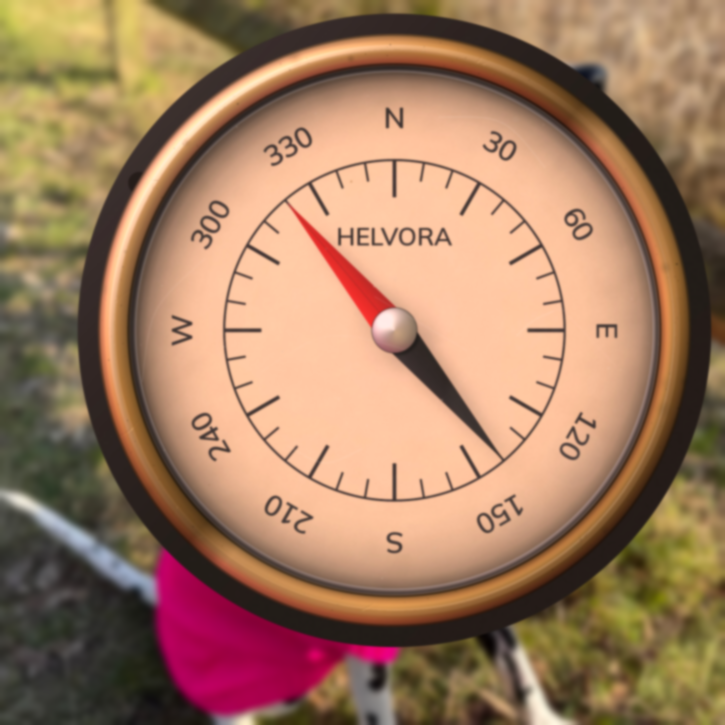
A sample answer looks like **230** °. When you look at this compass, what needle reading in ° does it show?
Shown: **320** °
